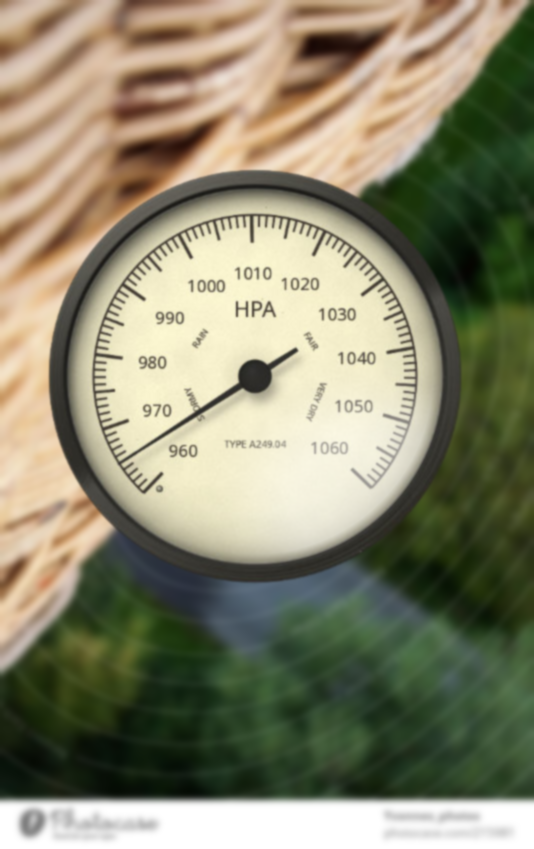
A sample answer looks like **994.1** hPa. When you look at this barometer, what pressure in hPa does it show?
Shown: **965** hPa
